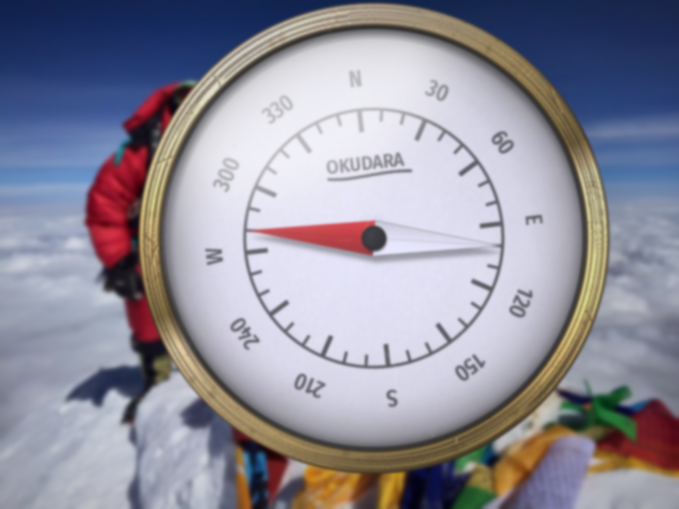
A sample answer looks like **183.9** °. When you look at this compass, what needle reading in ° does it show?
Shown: **280** °
